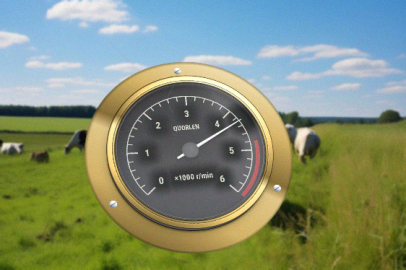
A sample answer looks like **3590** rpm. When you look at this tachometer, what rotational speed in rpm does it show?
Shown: **4300** rpm
